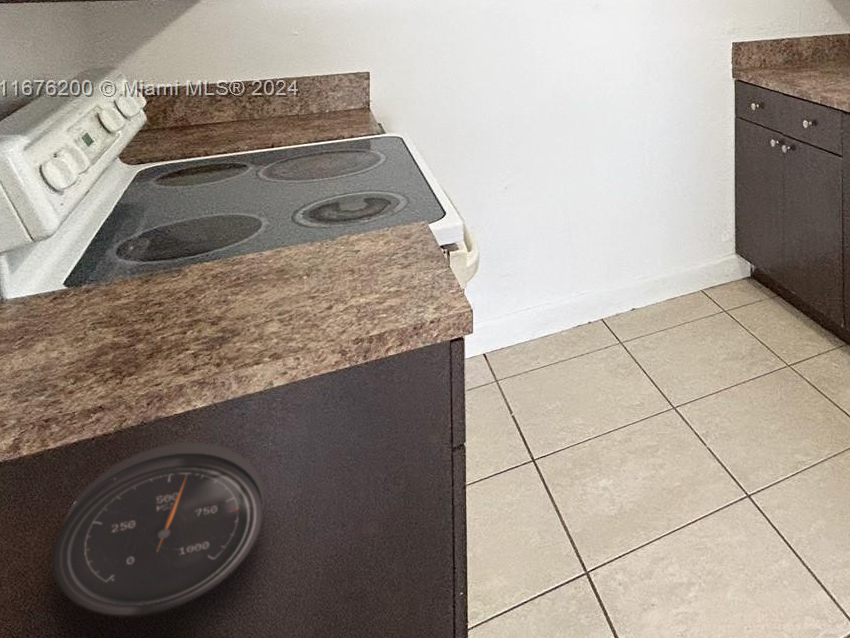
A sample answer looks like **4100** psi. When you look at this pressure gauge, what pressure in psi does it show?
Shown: **550** psi
